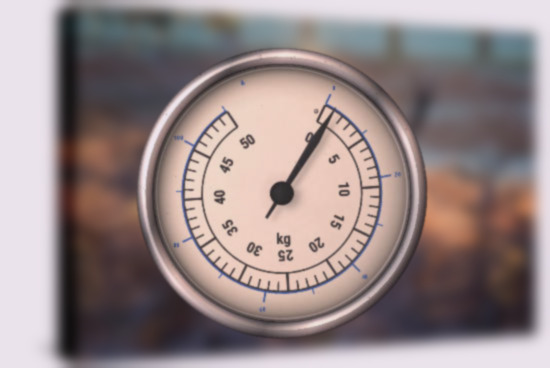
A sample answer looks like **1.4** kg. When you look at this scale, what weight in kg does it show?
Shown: **1** kg
